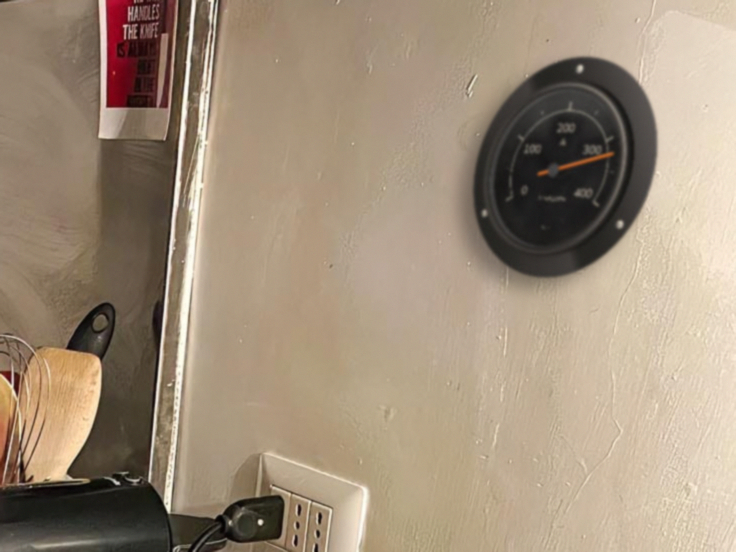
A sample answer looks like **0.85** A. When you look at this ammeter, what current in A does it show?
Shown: **325** A
